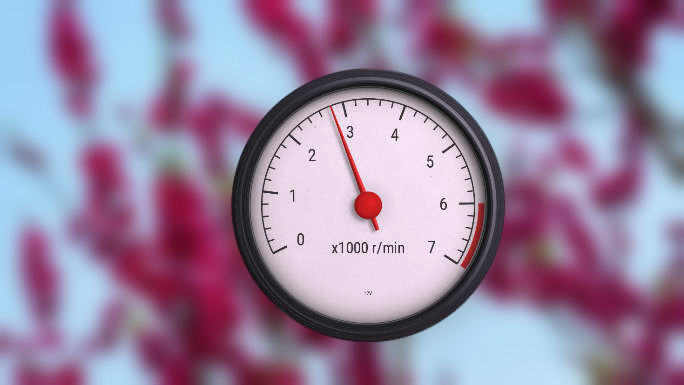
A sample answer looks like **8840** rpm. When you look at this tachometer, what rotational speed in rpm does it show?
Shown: **2800** rpm
